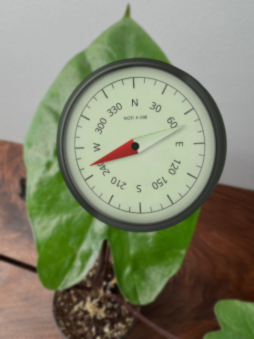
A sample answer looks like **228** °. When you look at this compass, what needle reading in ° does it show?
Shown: **250** °
